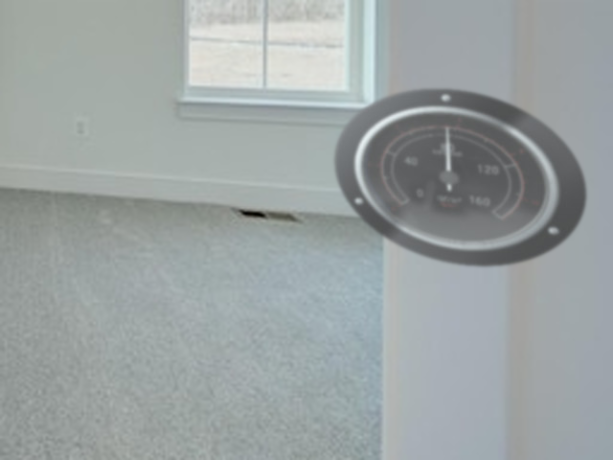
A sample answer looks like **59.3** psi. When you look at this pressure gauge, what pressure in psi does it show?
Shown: **80** psi
